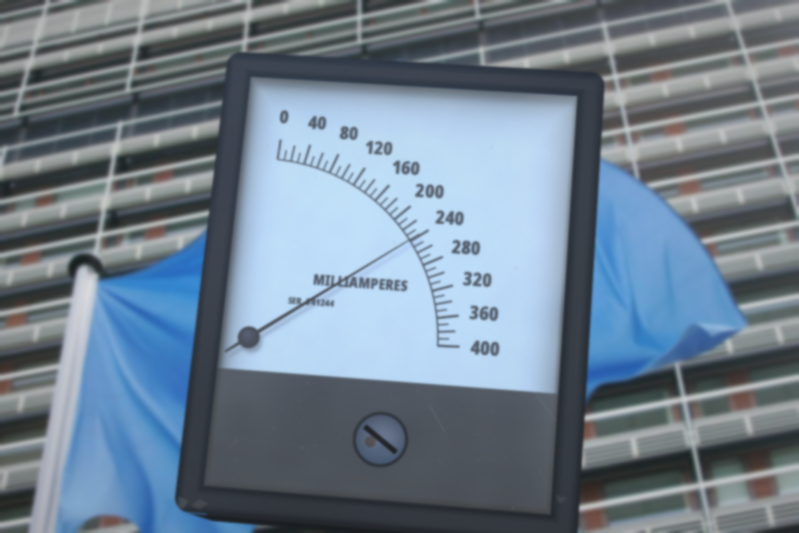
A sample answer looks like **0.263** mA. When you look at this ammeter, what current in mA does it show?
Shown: **240** mA
